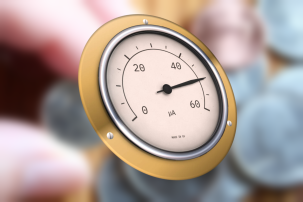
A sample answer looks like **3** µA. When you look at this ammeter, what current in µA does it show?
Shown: **50** µA
